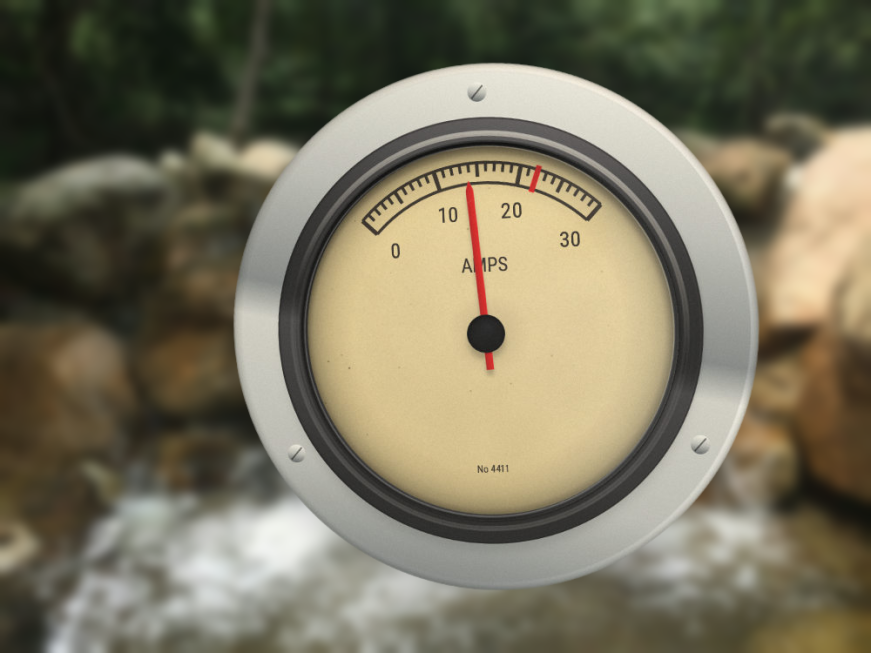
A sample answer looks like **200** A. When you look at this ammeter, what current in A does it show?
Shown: **14** A
